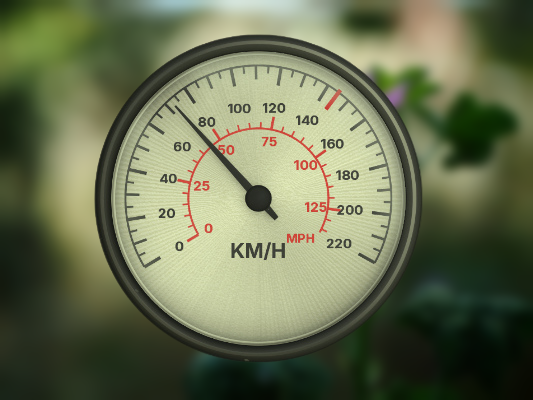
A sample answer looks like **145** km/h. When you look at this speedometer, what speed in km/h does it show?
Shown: **72.5** km/h
